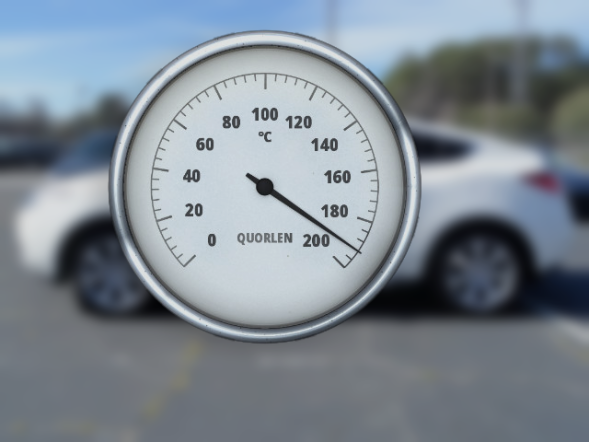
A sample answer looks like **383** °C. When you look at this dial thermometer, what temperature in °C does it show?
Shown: **192** °C
